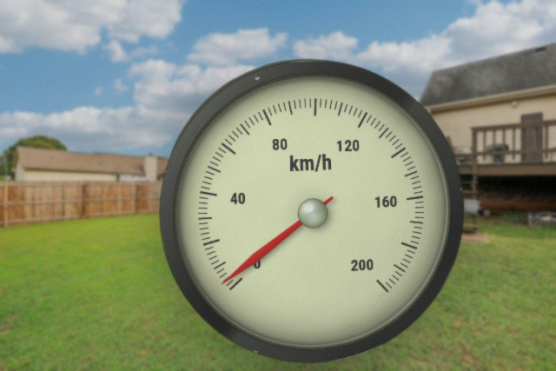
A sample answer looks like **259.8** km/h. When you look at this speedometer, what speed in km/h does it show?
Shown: **4** km/h
